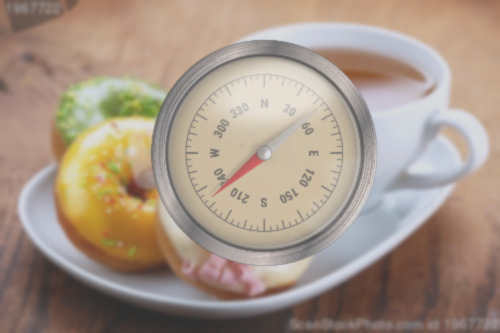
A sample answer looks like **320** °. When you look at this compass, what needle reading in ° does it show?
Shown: **230** °
